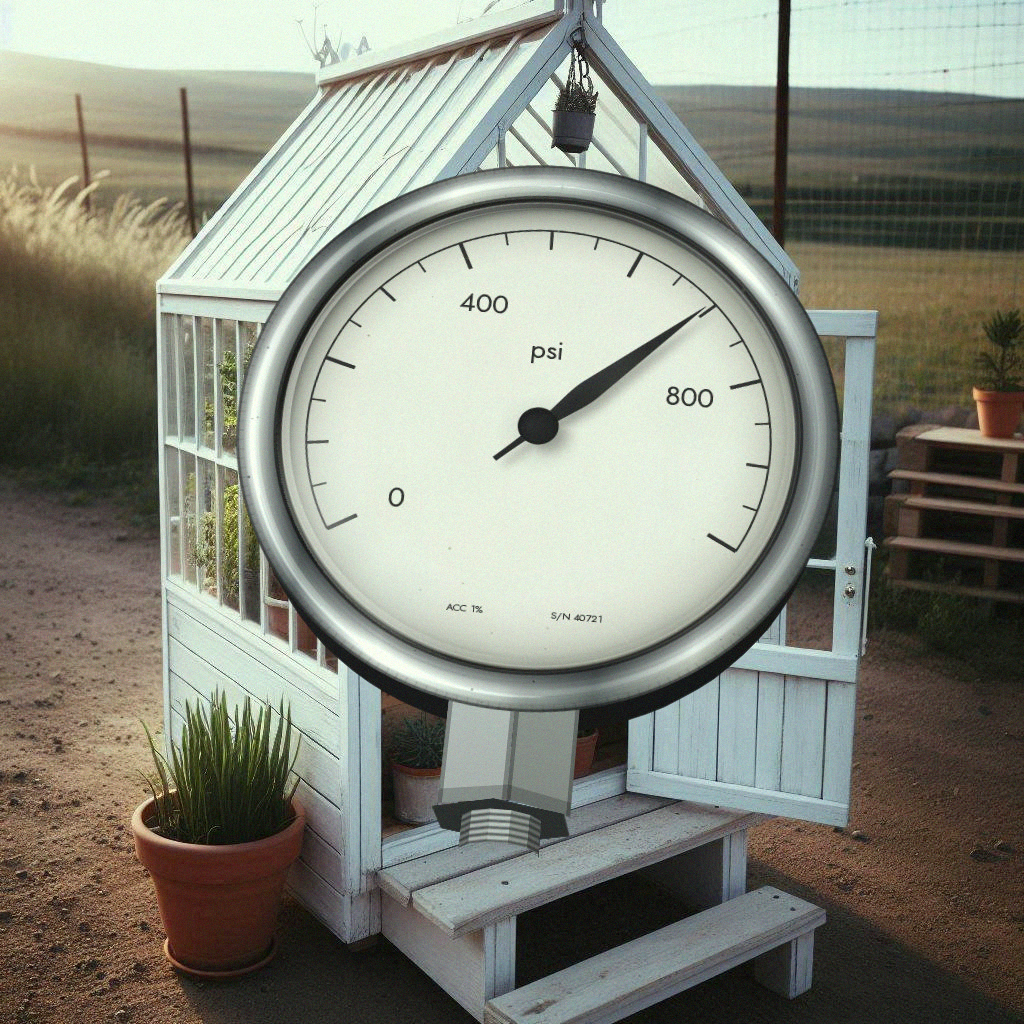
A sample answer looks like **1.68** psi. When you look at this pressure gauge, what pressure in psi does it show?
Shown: **700** psi
